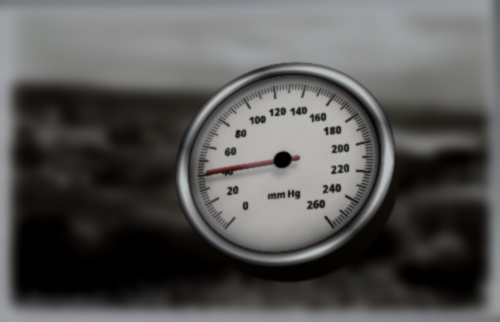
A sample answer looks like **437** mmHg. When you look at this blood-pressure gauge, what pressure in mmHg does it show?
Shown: **40** mmHg
